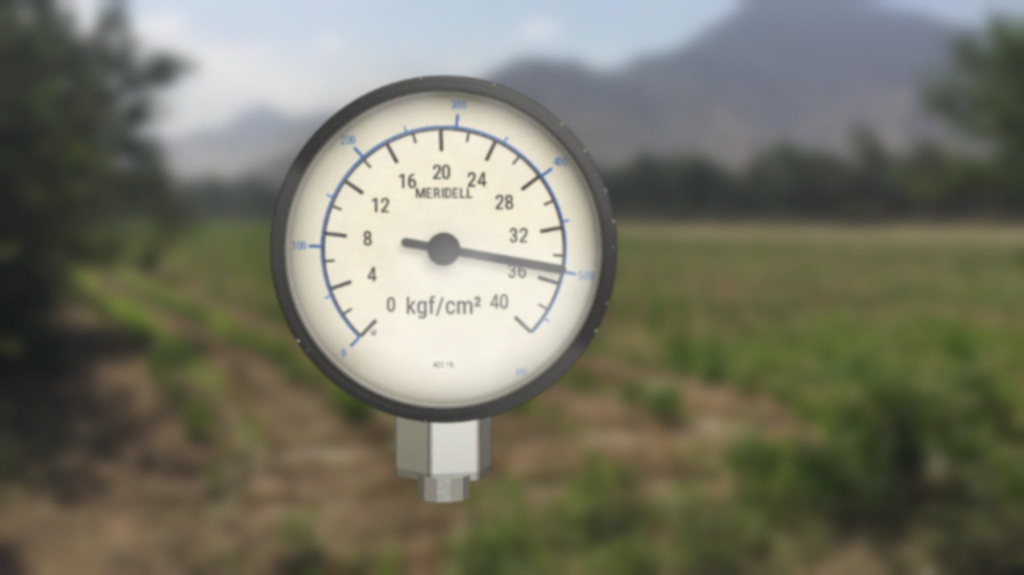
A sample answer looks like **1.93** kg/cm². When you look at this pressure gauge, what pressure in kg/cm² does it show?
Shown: **35** kg/cm²
